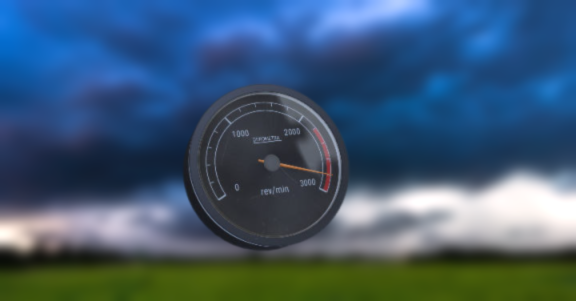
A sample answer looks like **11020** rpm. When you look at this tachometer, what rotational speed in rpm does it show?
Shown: **2800** rpm
